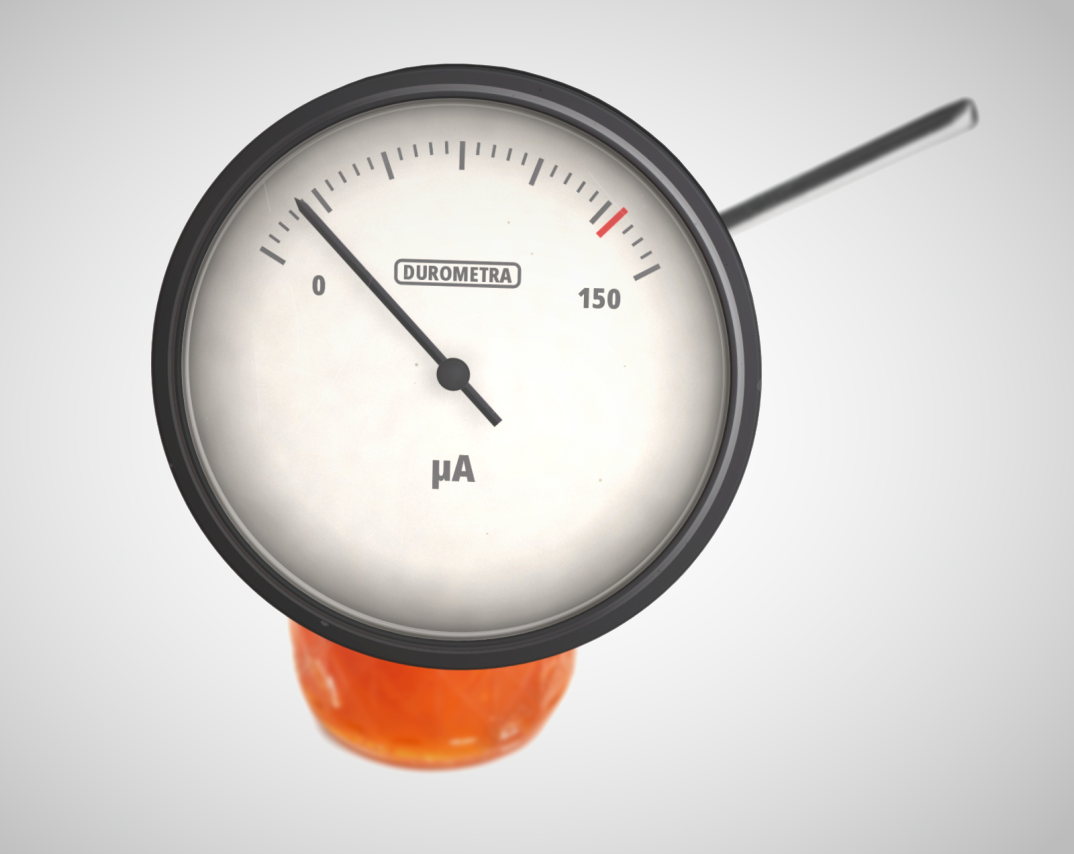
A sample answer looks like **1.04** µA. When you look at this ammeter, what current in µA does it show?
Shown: **20** µA
